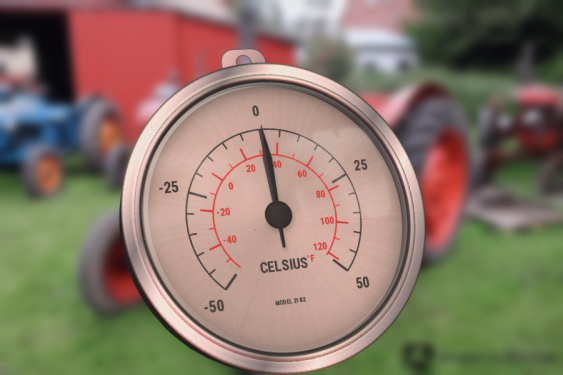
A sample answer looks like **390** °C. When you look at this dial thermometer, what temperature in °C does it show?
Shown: **0** °C
